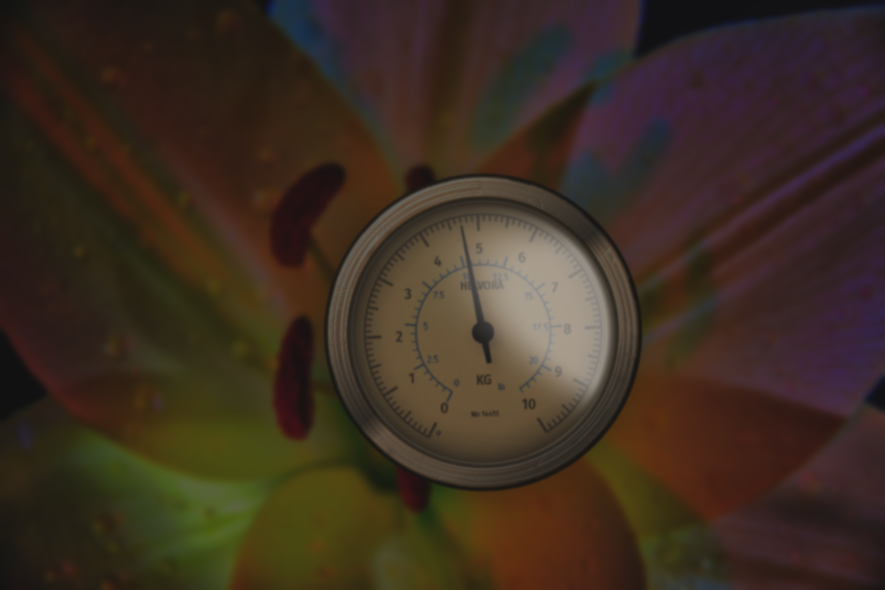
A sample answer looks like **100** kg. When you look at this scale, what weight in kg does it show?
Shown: **4.7** kg
